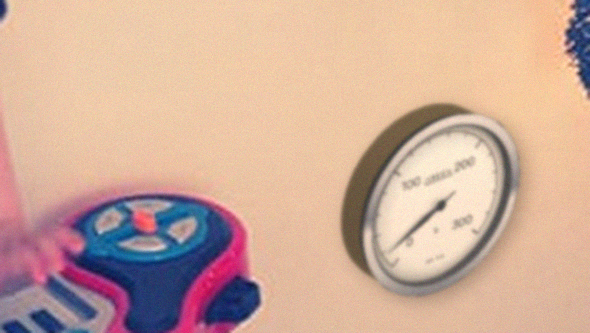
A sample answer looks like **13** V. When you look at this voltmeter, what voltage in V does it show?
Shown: **20** V
